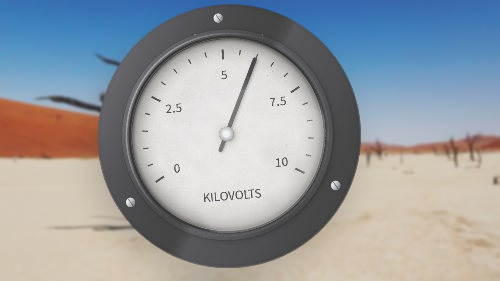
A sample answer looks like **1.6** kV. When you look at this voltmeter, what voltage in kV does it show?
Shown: **6** kV
